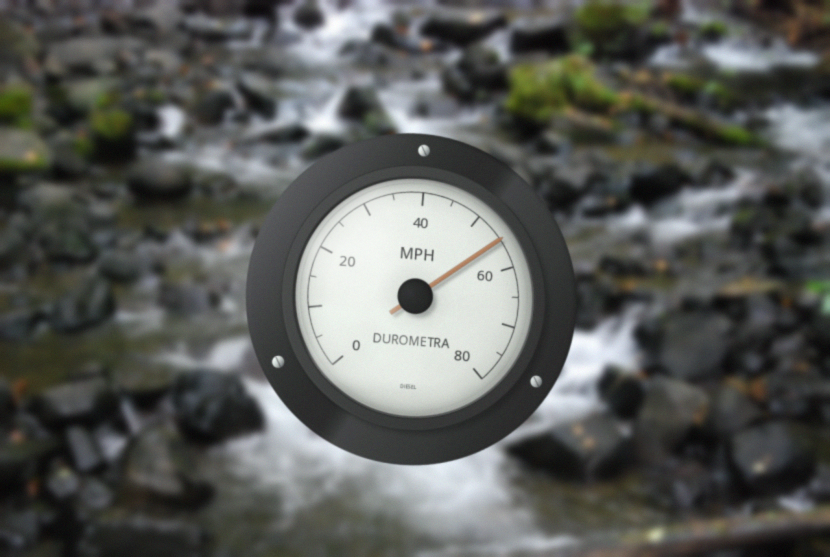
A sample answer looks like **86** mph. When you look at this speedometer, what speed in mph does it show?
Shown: **55** mph
